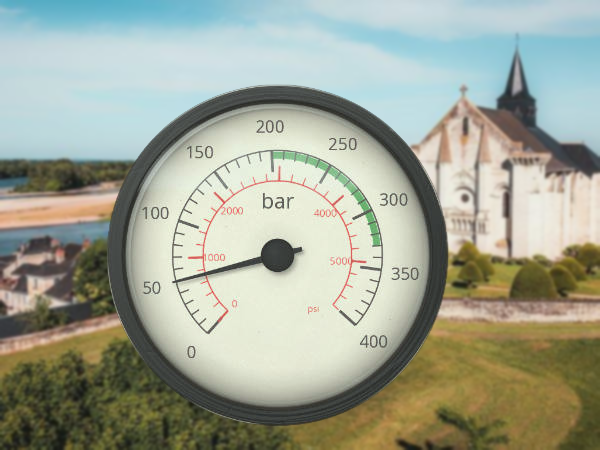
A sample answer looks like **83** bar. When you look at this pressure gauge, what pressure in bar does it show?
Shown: **50** bar
